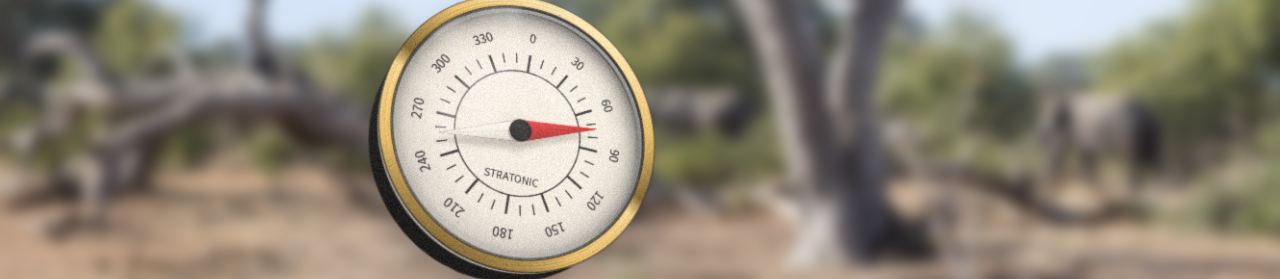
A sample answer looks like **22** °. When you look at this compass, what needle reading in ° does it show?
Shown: **75** °
